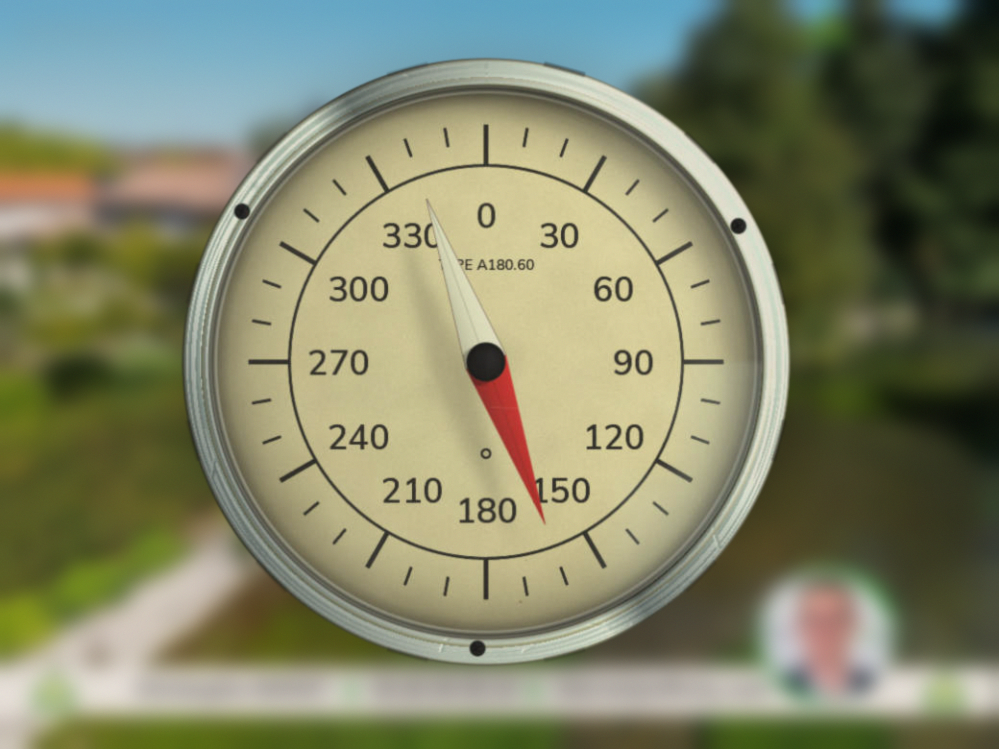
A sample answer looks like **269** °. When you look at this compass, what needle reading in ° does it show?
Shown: **160** °
